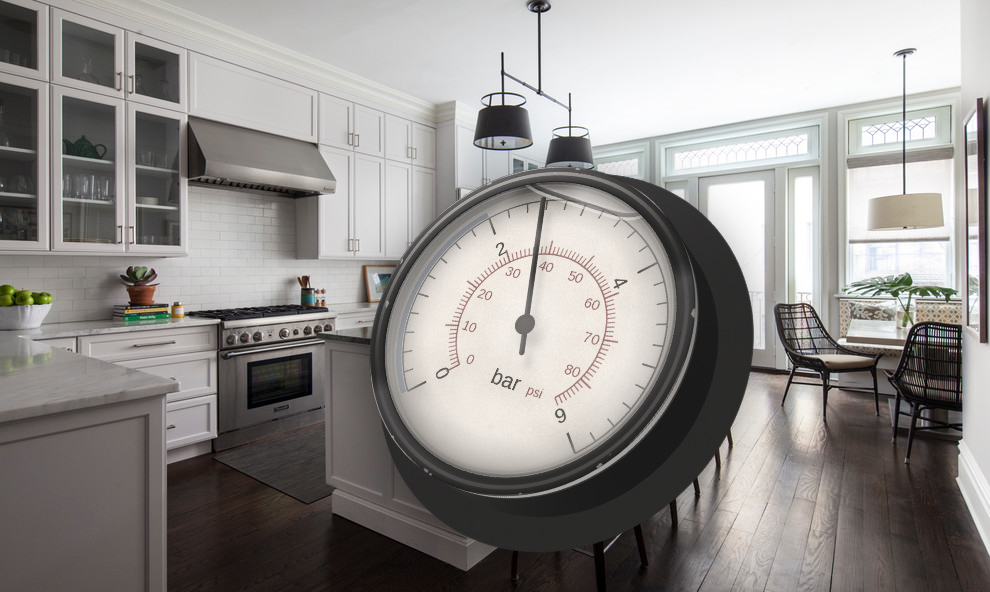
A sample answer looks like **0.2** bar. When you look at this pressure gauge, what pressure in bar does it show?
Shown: **2.6** bar
